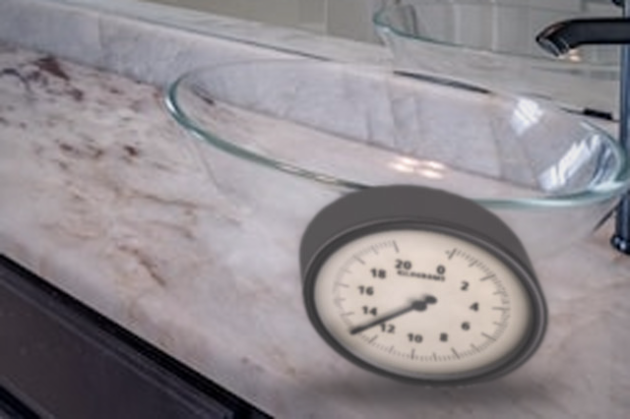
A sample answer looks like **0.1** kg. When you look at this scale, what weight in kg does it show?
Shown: **13** kg
